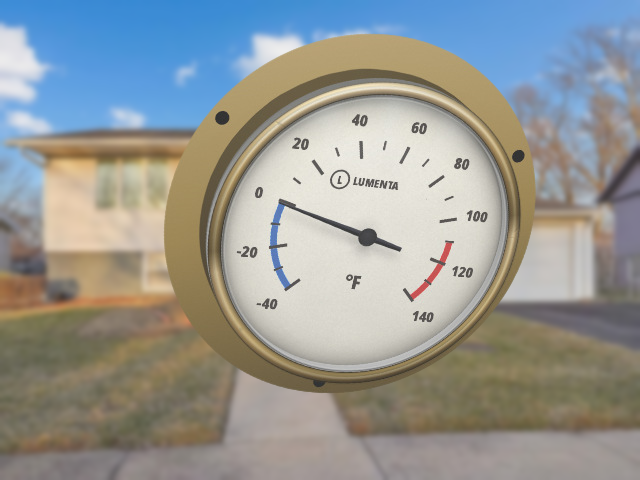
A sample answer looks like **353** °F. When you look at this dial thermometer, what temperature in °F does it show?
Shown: **0** °F
